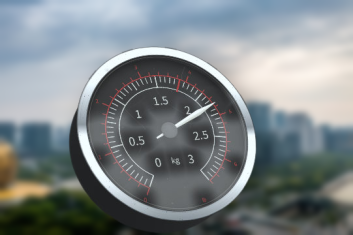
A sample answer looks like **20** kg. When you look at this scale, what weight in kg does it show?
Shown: **2.15** kg
